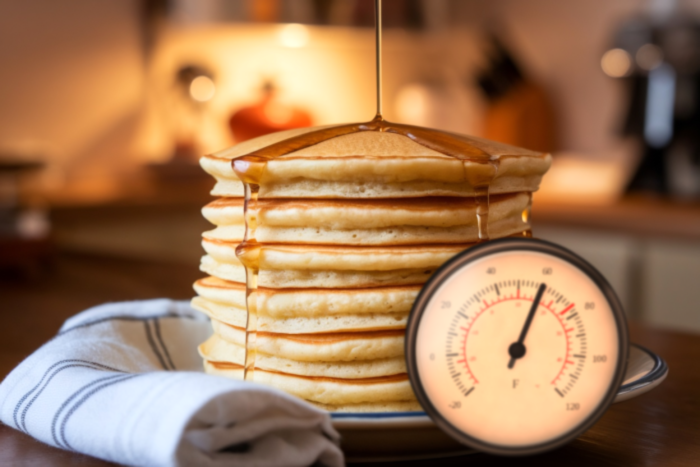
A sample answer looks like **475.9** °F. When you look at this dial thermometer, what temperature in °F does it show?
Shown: **60** °F
